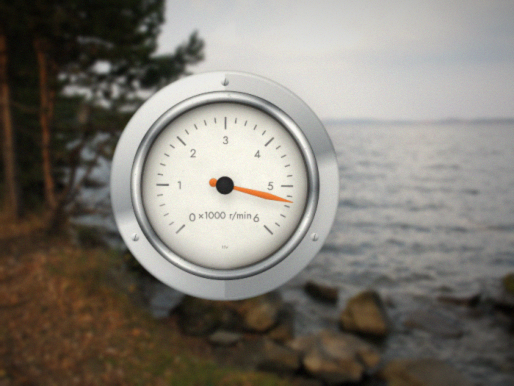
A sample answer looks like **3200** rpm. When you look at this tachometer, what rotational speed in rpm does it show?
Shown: **5300** rpm
